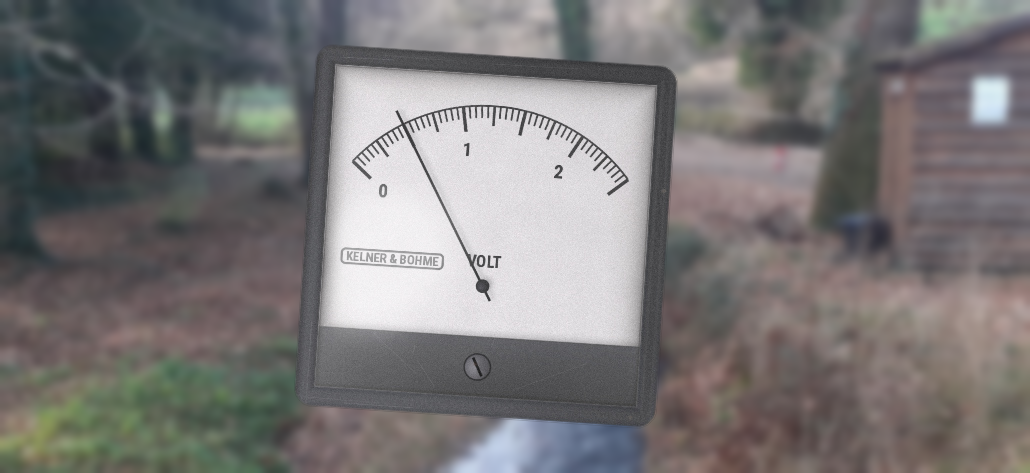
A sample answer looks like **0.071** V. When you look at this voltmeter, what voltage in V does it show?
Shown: **0.5** V
